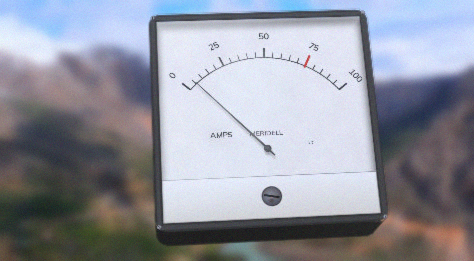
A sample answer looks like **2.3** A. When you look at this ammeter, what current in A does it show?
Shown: **5** A
